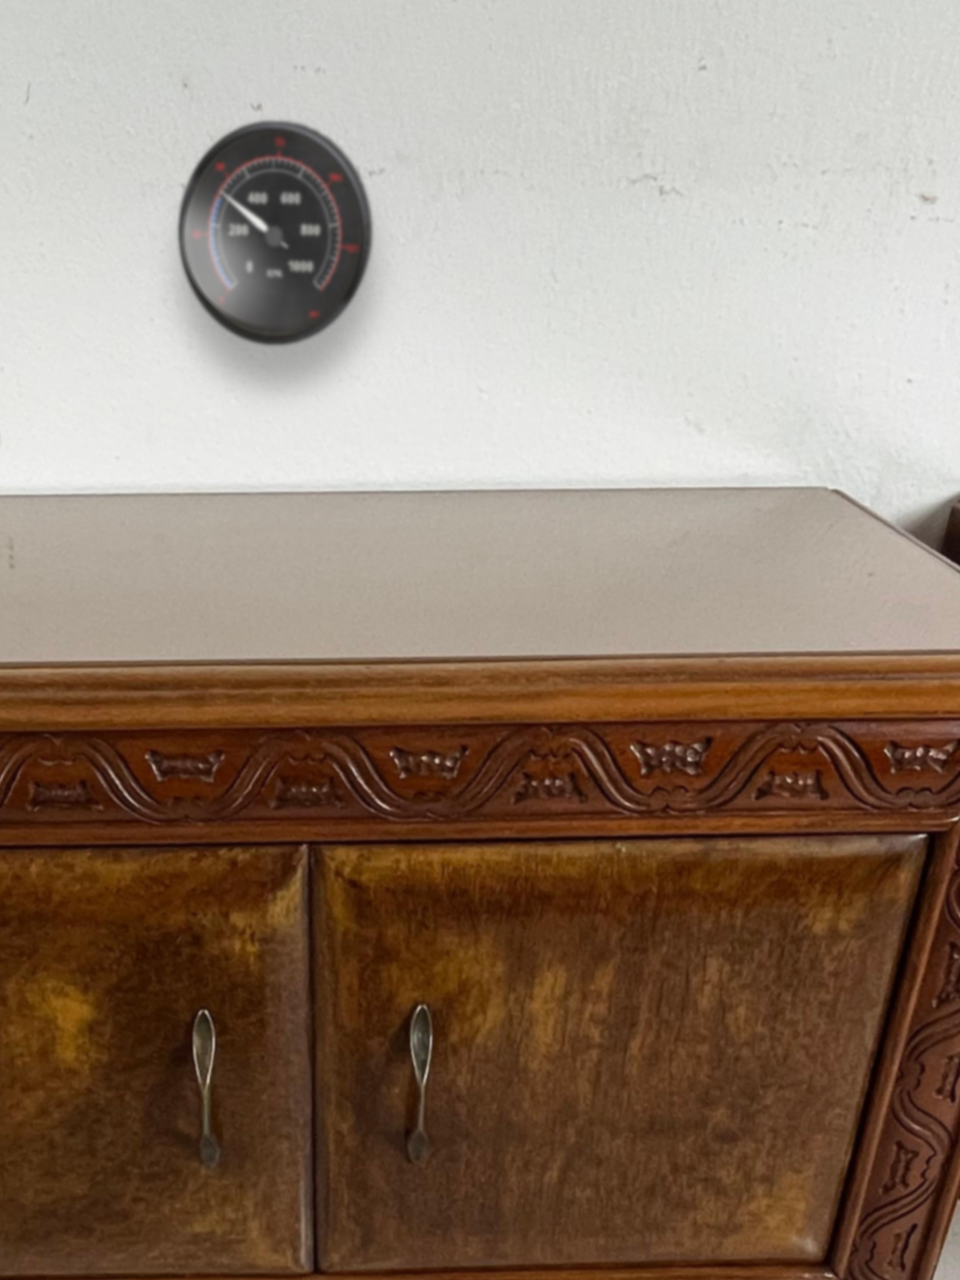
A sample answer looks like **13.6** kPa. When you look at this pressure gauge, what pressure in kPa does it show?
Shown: **300** kPa
